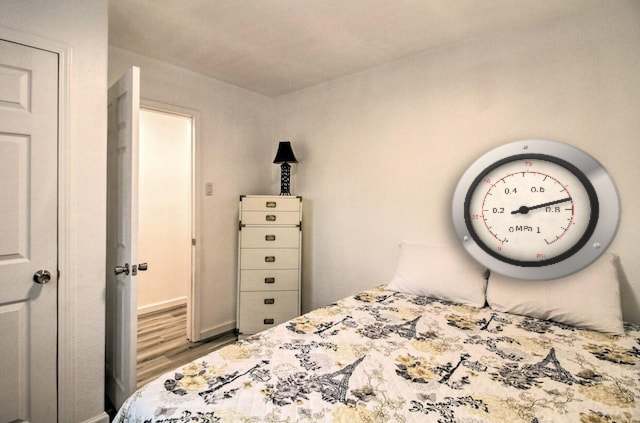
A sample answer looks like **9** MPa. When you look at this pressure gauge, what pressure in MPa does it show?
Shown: **0.75** MPa
